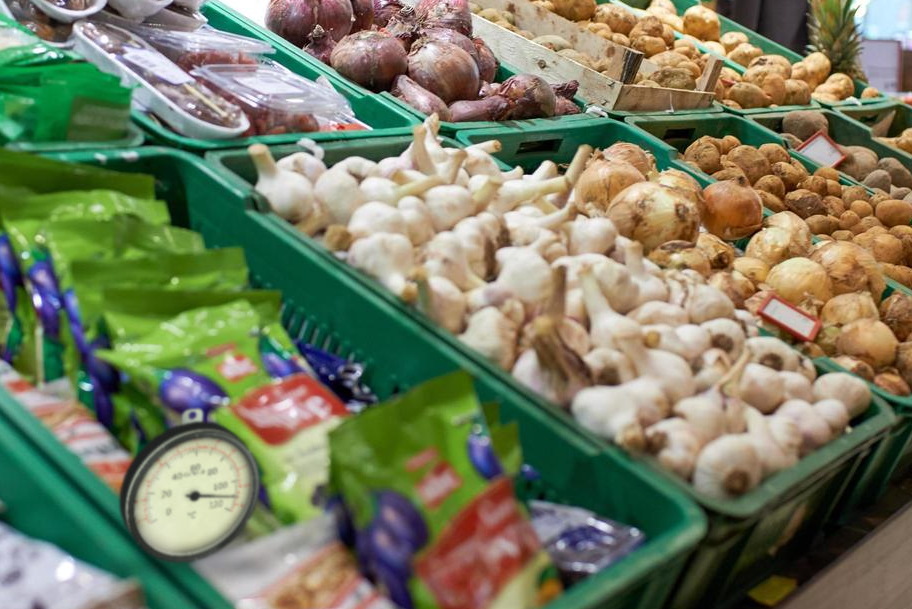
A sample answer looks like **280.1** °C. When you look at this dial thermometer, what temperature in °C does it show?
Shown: **110** °C
